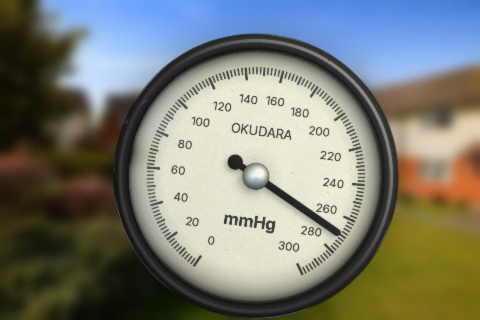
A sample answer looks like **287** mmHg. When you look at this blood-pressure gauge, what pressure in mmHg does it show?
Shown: **270** mmHg
